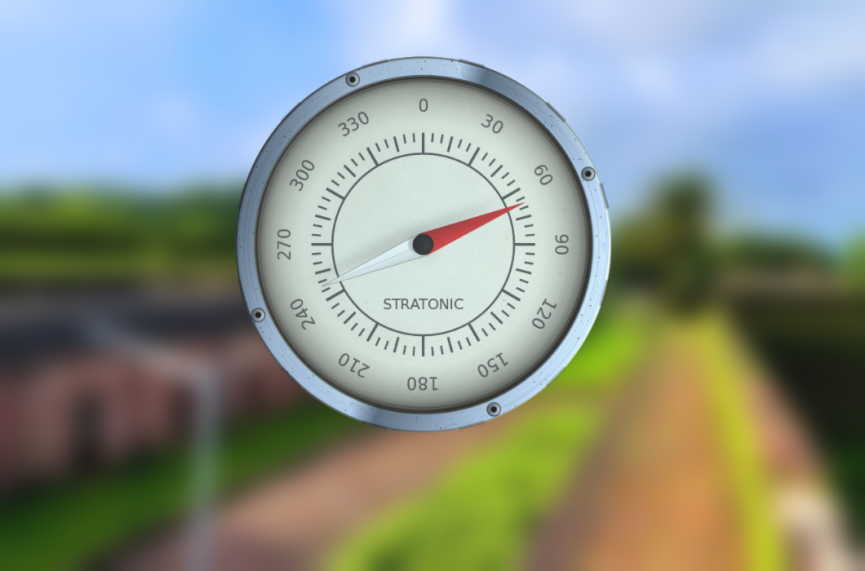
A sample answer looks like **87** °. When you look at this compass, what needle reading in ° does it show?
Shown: **67.5** °
